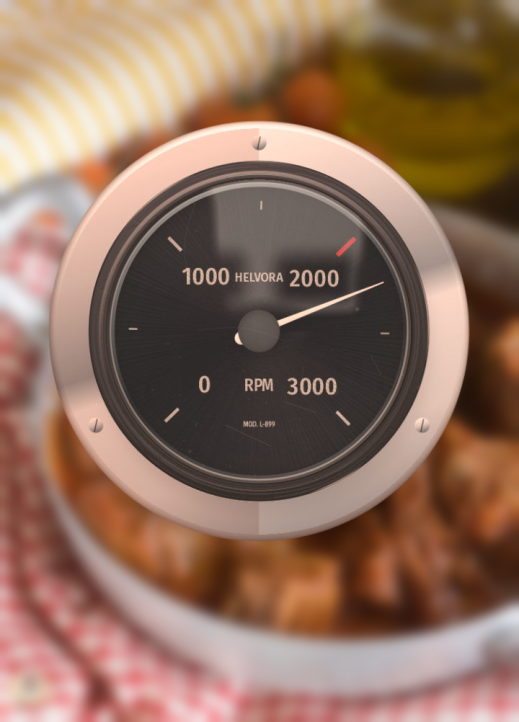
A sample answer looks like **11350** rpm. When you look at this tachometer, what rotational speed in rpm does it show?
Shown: **2250** rpm
